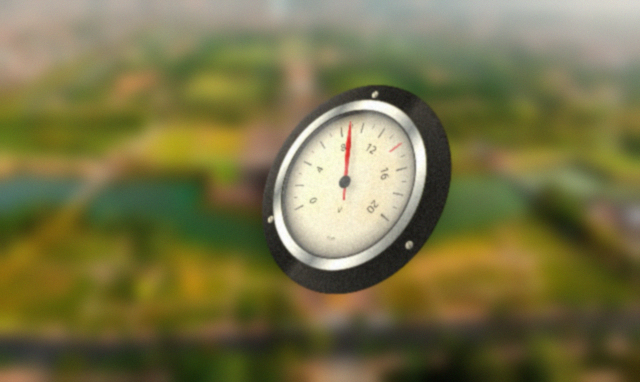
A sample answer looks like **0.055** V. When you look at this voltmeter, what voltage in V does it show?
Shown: **9** V
